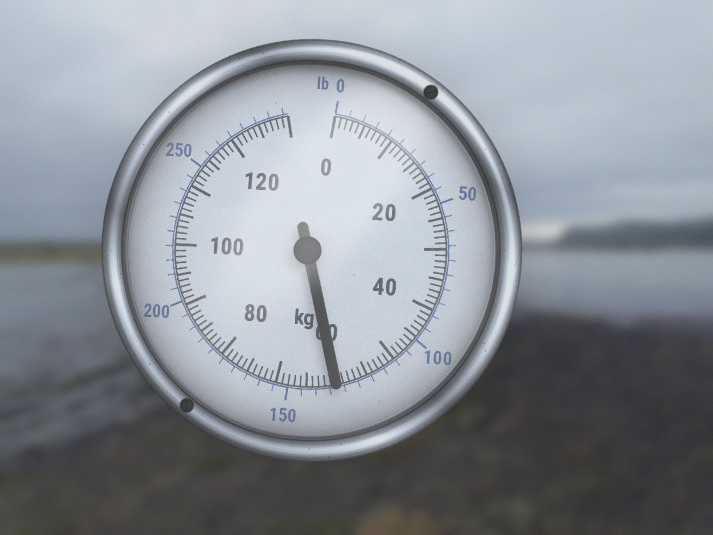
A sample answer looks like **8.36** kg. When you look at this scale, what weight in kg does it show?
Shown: **60** kg
